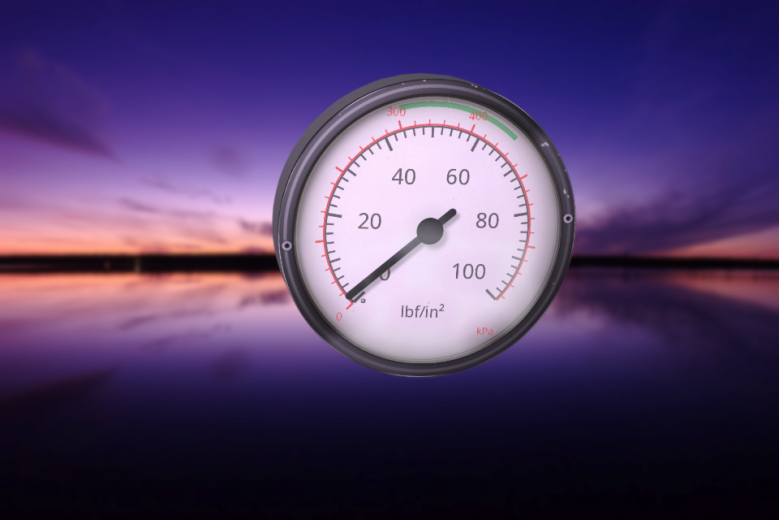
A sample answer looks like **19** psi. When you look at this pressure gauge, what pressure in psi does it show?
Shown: **2** psi
